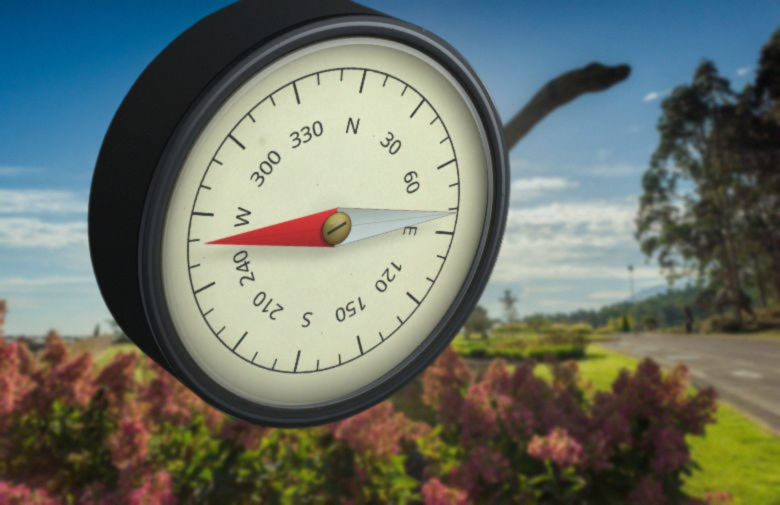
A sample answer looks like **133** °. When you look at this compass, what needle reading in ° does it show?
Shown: **260** °
